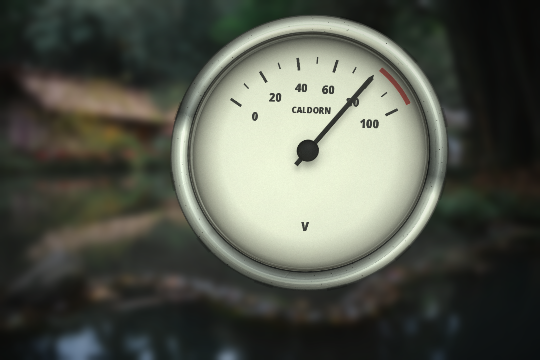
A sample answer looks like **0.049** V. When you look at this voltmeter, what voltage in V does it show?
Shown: **80** V
